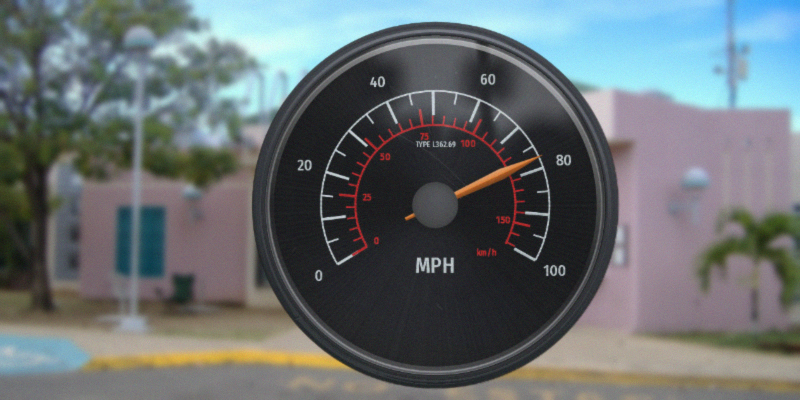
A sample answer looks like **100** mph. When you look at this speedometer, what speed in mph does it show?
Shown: **77.5** mph
